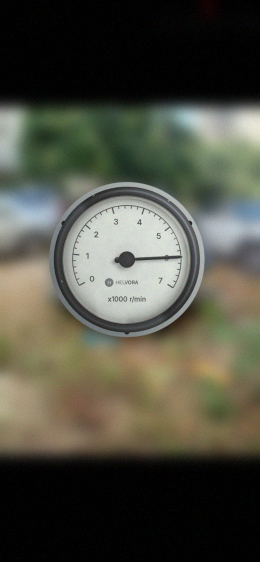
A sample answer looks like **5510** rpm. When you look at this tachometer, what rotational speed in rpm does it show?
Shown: **6000** rpm
